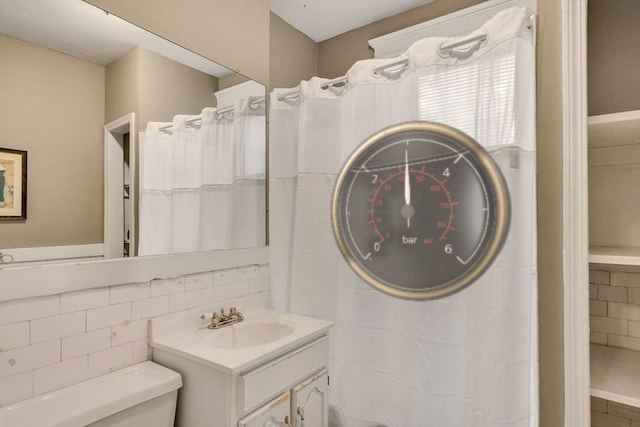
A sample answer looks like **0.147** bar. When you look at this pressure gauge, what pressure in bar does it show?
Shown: **3** bar
